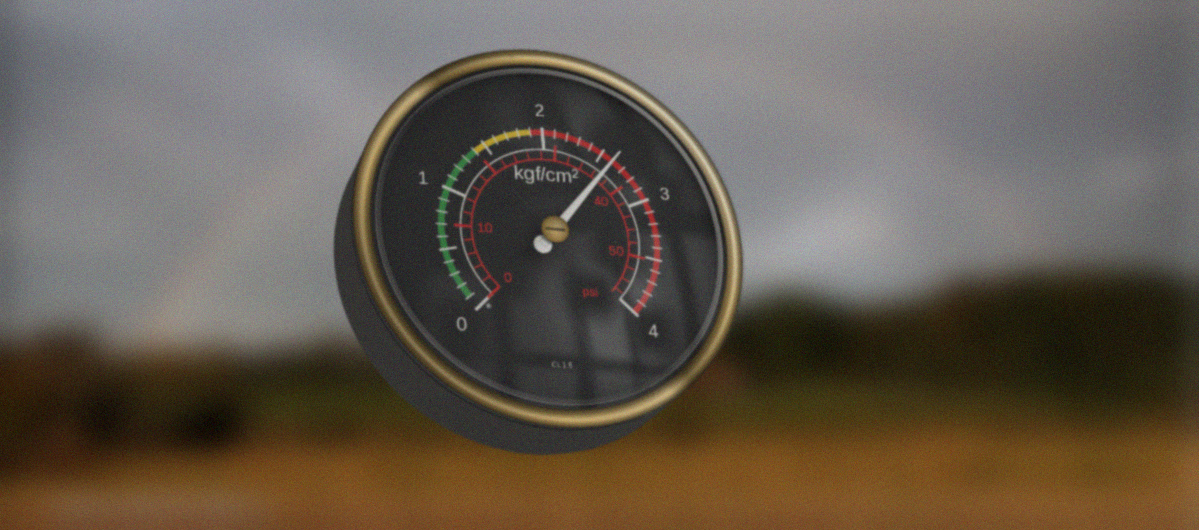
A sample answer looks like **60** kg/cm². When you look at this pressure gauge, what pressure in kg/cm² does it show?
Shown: **2.6** kg/cm²
